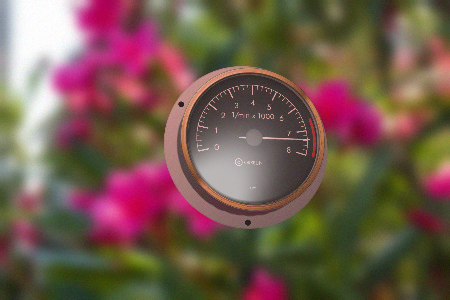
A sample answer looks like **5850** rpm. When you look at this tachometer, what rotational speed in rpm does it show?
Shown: **7400** rpm
